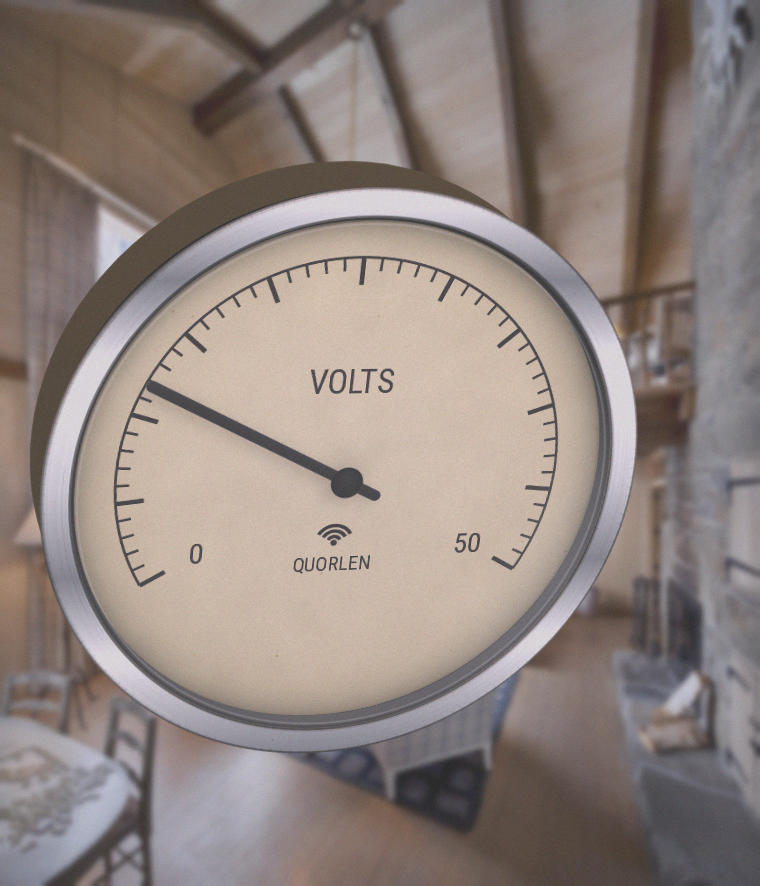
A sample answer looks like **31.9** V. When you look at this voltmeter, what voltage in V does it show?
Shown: **12** V
